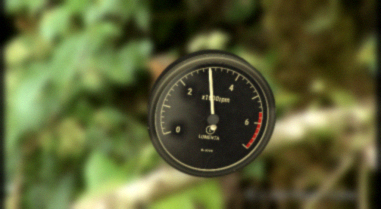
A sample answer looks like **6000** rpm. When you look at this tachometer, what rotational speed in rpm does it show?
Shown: **3000** rpm
